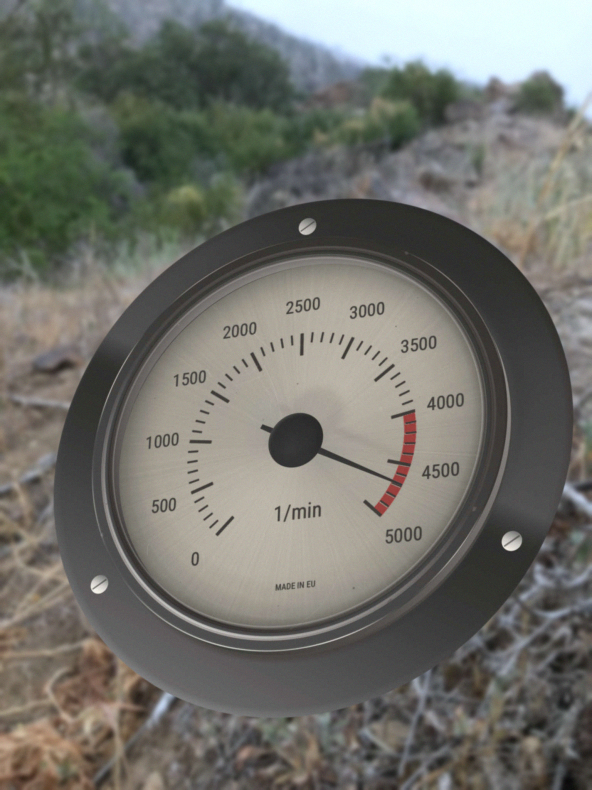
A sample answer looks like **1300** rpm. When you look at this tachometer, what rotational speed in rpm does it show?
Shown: **4700** rpm
